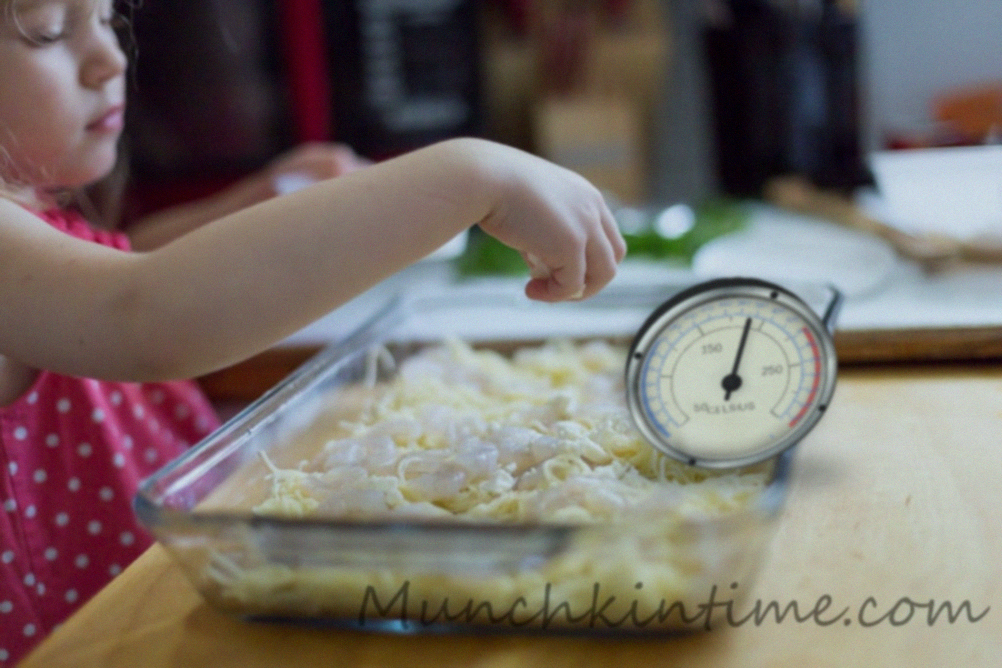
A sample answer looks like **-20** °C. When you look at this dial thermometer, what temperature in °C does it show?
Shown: **187.5** °C
